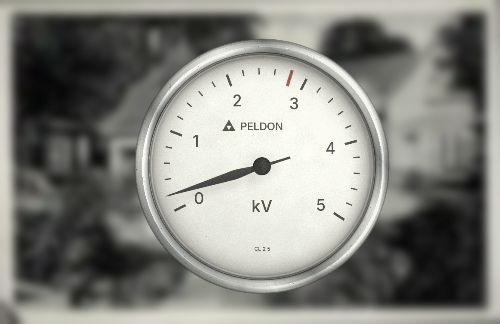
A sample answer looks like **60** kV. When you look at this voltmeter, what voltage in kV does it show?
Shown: **0.2** kV
